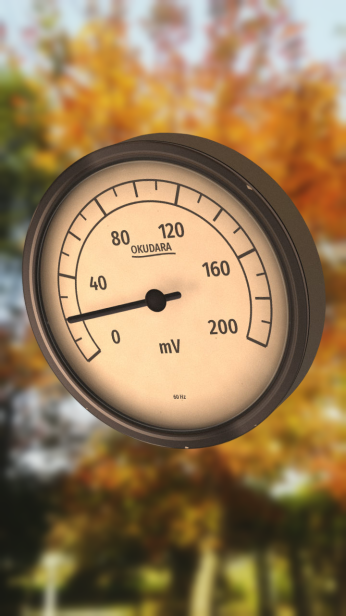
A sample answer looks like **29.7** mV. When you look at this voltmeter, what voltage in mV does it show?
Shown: **20** mV
